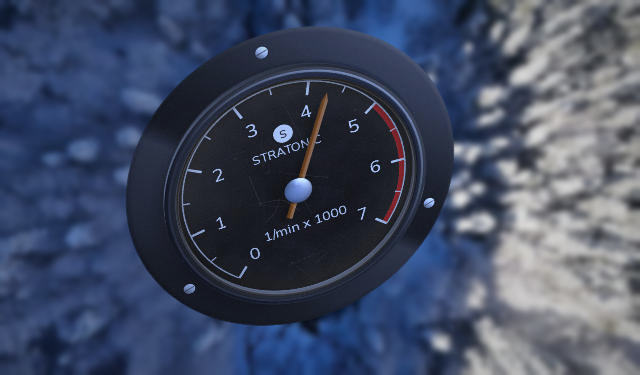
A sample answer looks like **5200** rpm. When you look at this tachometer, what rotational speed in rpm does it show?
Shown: **4250** rpm
